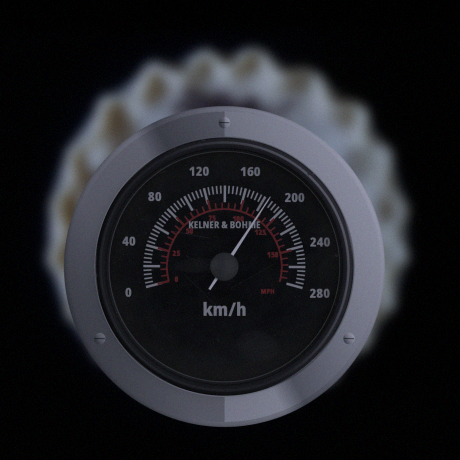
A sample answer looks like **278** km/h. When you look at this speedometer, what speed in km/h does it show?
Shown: **184** km/h
